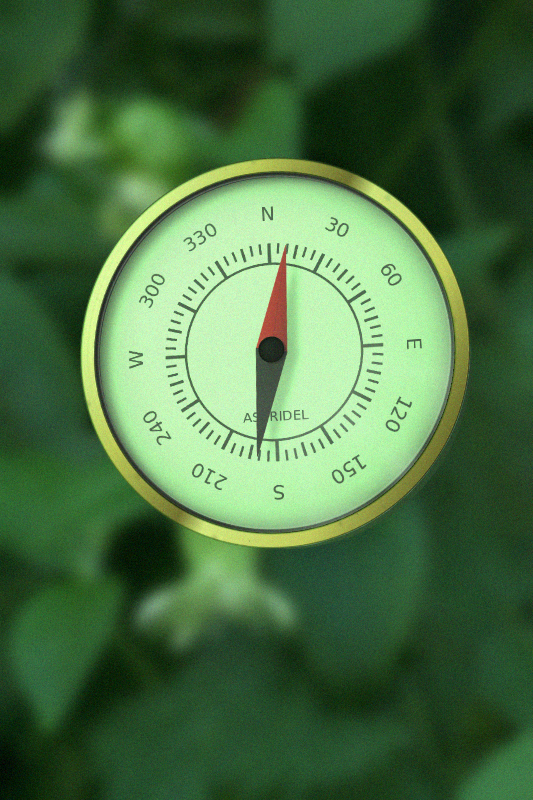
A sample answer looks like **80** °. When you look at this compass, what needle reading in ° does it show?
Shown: **10** °
